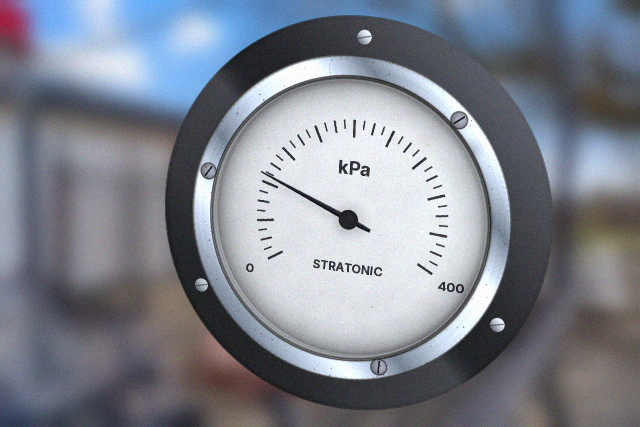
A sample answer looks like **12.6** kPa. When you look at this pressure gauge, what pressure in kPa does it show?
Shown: **90** kPa
